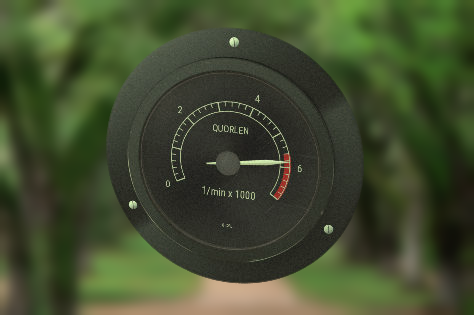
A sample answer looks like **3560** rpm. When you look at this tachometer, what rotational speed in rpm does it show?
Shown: **5800** rpm
